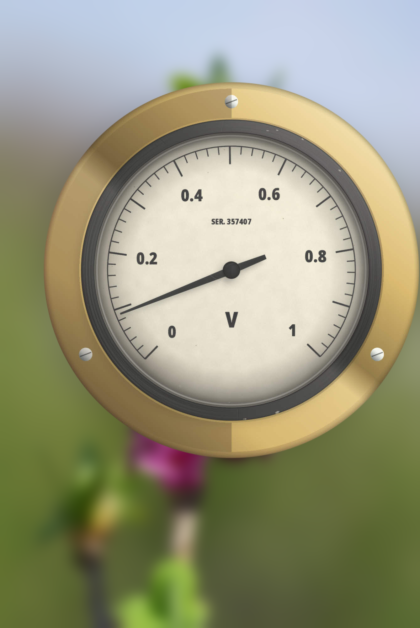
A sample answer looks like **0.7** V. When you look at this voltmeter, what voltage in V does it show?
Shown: **0.09** V
